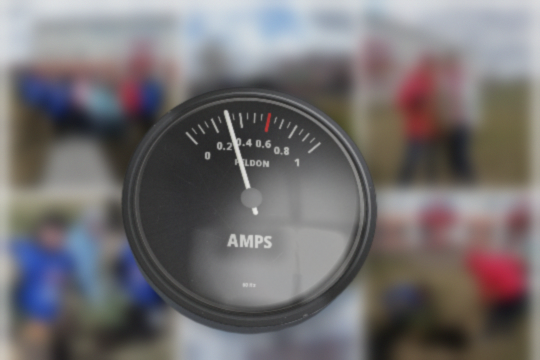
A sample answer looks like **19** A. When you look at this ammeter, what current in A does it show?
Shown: **0.3** A
